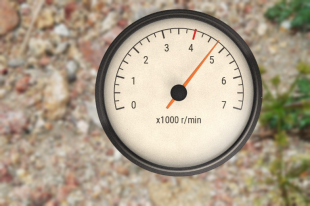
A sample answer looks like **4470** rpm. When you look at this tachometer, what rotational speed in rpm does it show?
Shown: **4750** rpm
